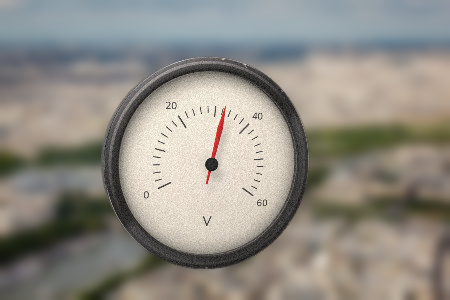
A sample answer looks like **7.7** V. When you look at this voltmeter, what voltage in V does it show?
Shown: **32** V
